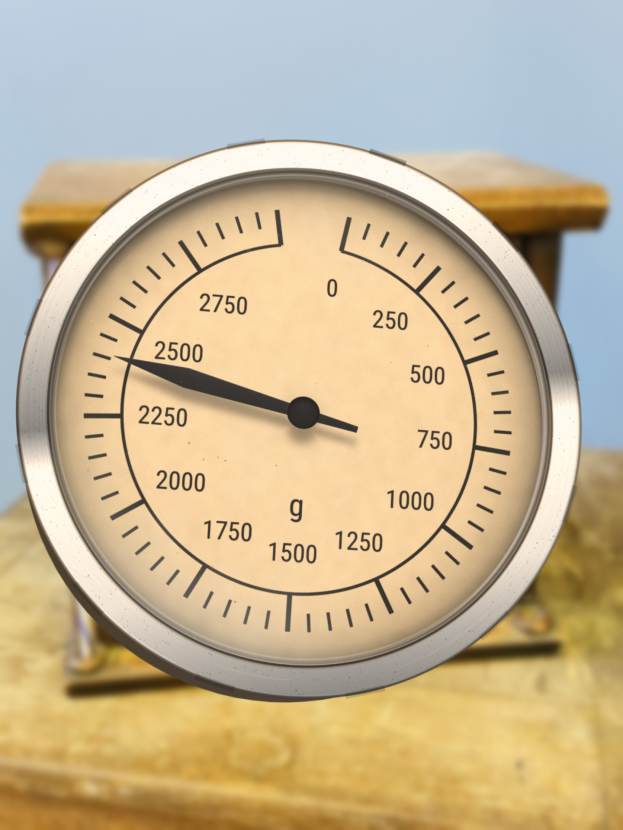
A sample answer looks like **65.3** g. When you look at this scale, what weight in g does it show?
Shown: **2400** g
